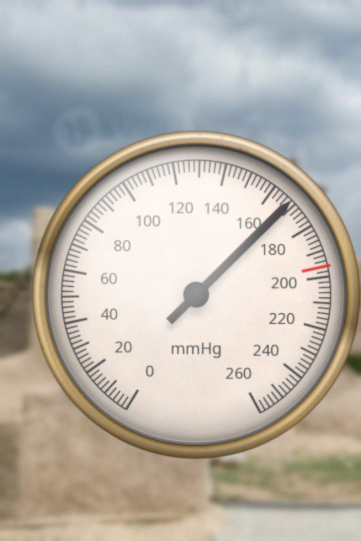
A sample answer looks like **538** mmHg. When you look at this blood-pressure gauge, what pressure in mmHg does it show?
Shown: **168** mmHg
